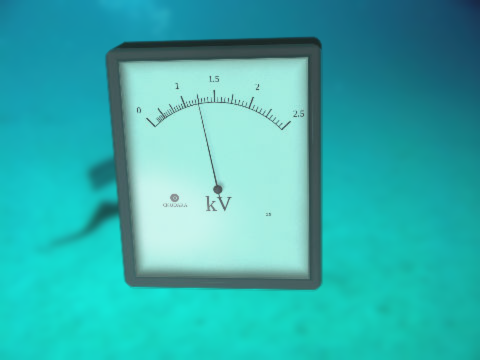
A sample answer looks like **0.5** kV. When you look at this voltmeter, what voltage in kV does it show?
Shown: **1.25** kV
